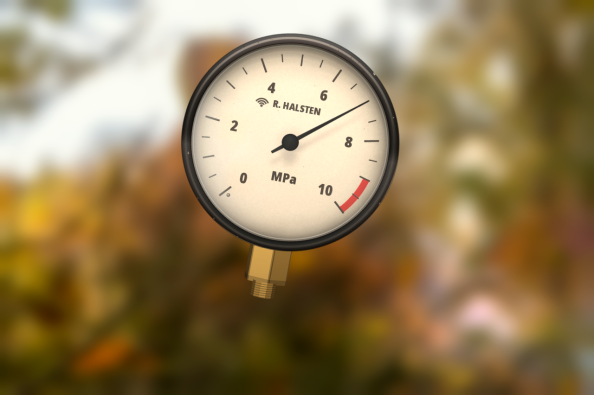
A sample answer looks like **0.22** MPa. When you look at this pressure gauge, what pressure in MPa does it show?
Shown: **7** MPa
